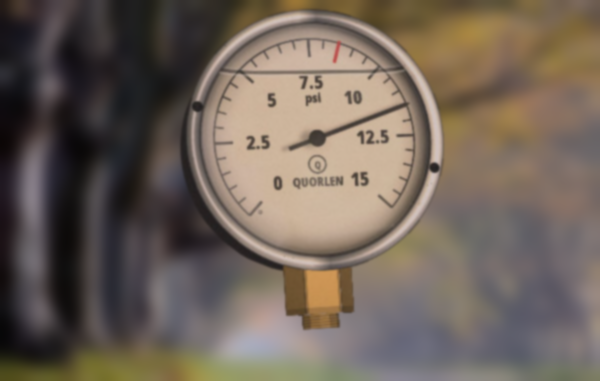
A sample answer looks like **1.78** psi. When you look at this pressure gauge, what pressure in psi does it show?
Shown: **11.5** psi
